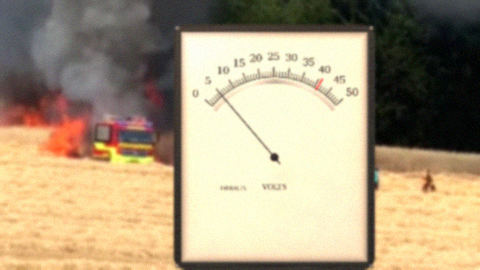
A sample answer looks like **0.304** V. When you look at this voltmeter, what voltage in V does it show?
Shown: **5** V
